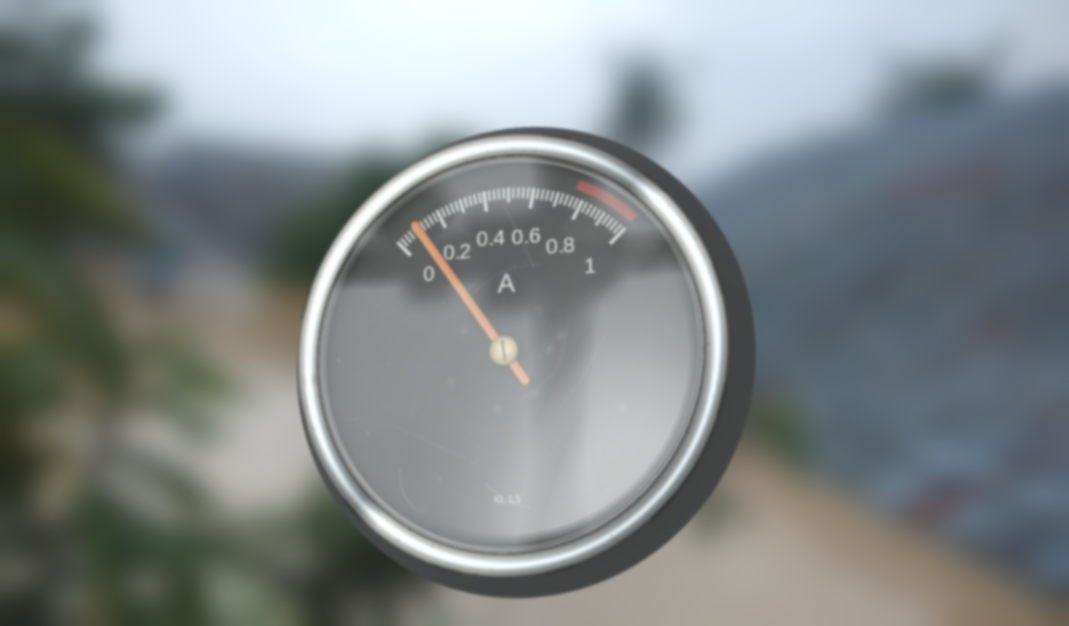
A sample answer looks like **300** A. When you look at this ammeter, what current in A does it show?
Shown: **0.1** A
